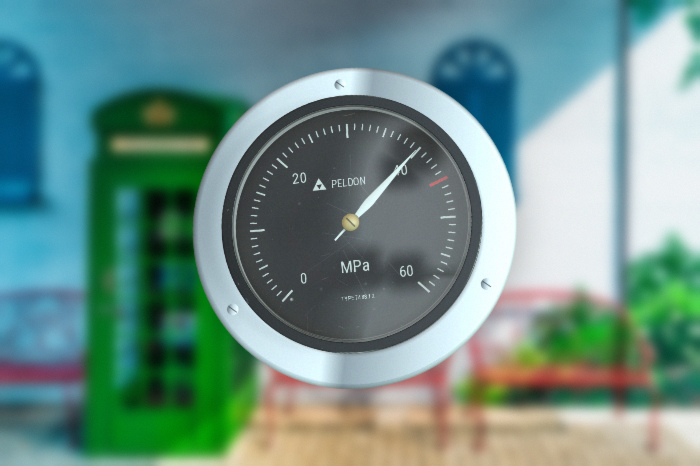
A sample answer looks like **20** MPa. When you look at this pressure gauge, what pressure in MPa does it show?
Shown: **40** MPa
